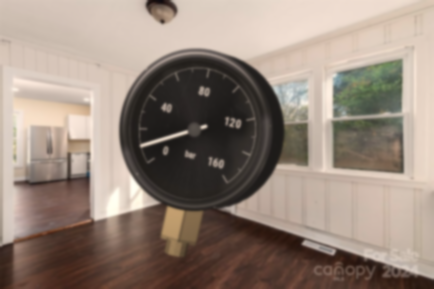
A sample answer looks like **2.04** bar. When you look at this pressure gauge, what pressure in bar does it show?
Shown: **10** bar
